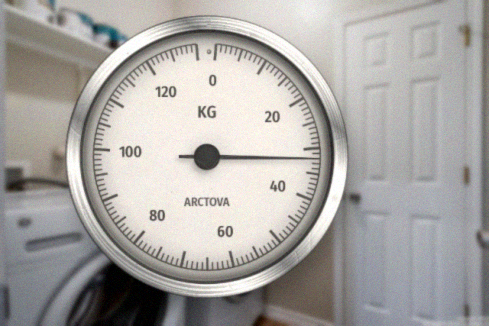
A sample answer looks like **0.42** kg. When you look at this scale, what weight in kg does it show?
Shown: **32** kg
